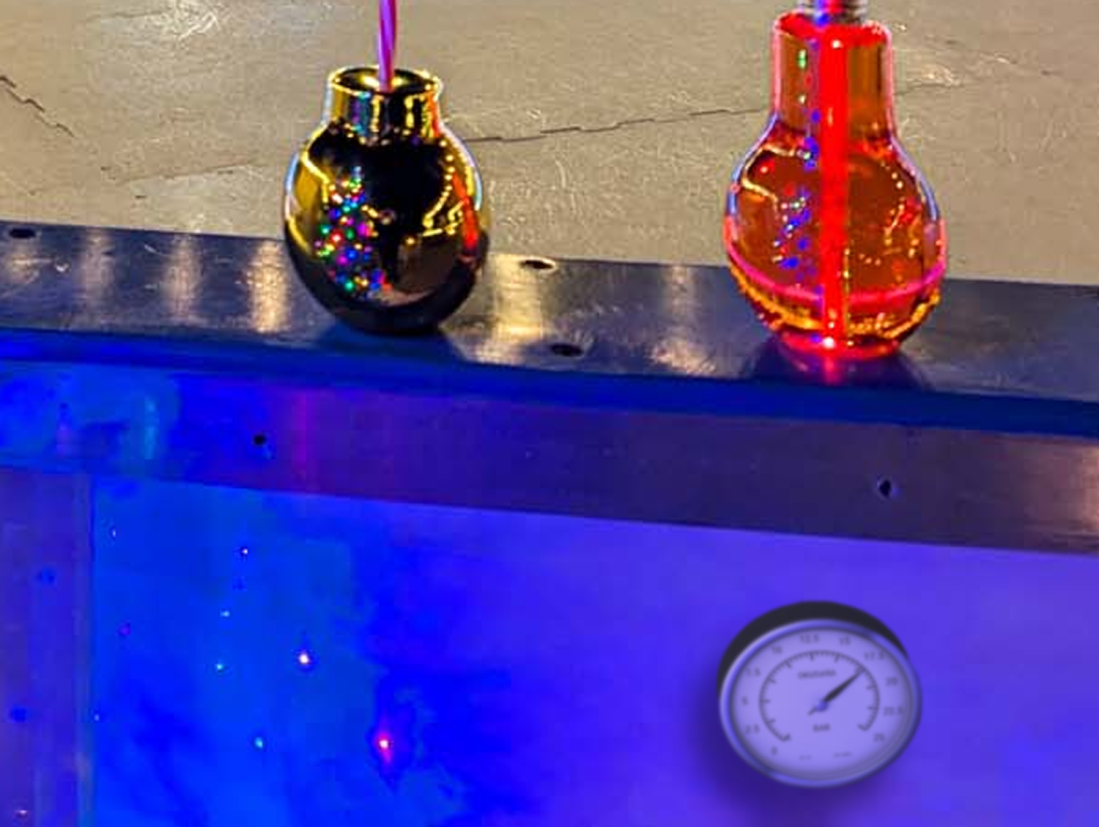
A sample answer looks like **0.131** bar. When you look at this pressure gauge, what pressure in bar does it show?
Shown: **17.5** bar
